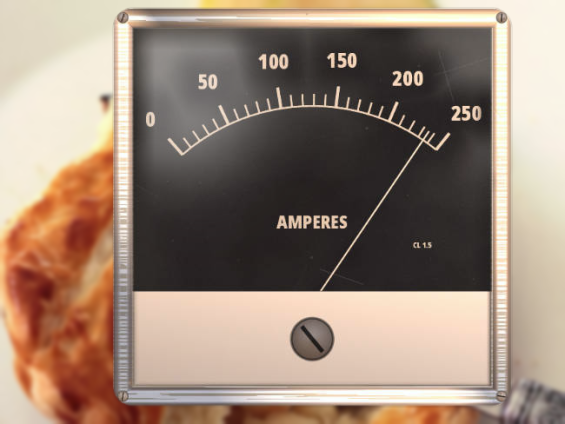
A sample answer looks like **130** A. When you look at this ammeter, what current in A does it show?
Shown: **235** A
